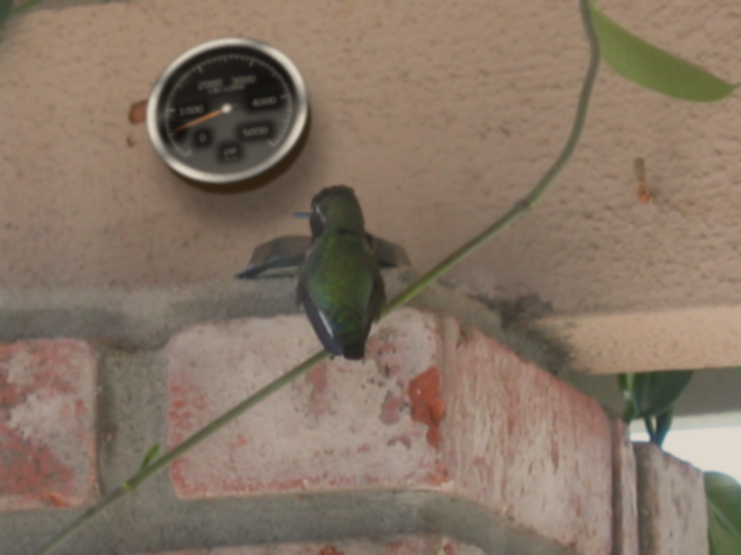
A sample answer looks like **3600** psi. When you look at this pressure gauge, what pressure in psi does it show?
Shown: **500** psi
